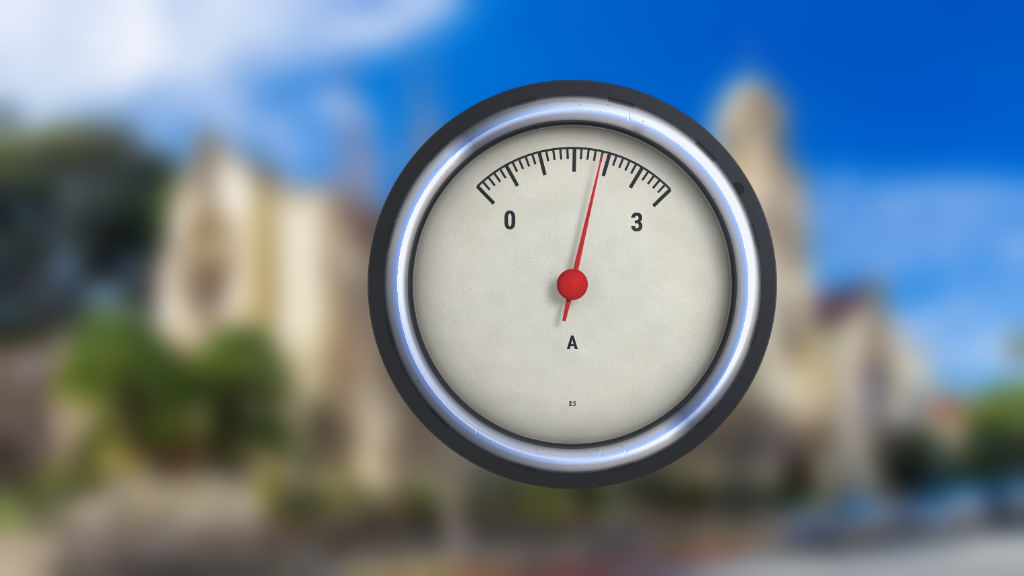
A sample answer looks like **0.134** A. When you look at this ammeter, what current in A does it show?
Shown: **1.9** A
